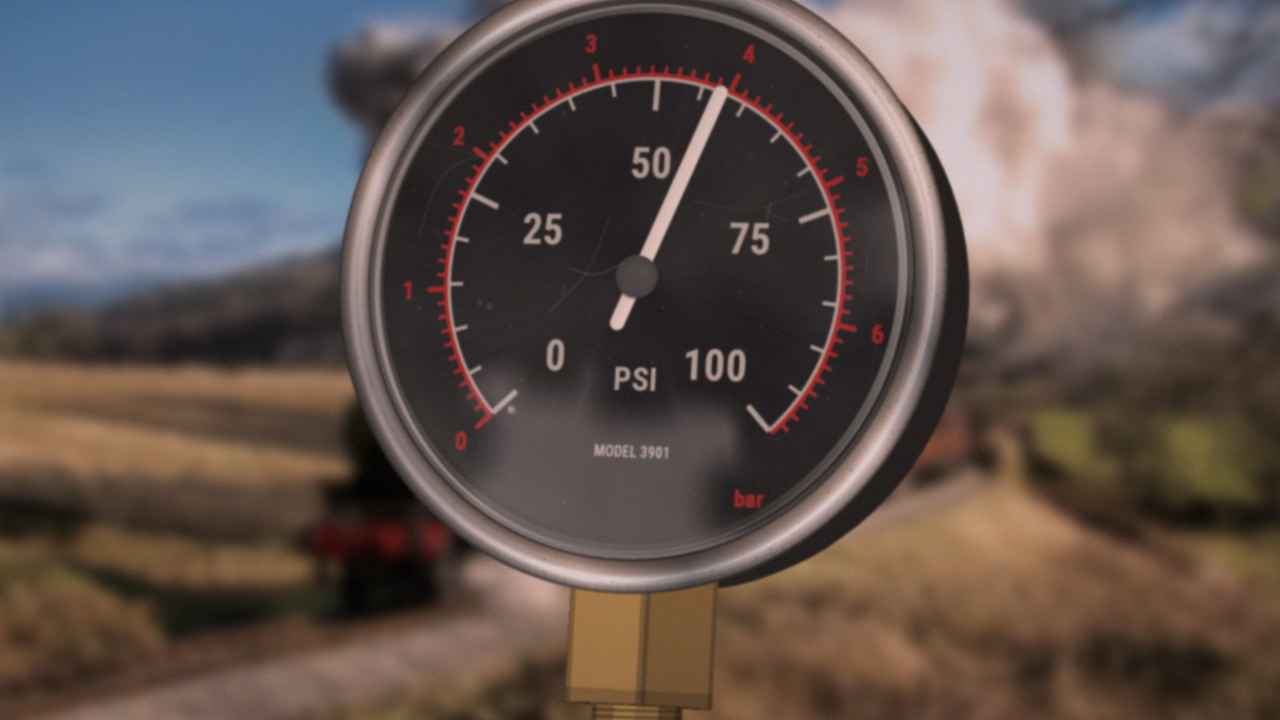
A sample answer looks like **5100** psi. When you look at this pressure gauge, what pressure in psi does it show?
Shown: **57.5** psi
